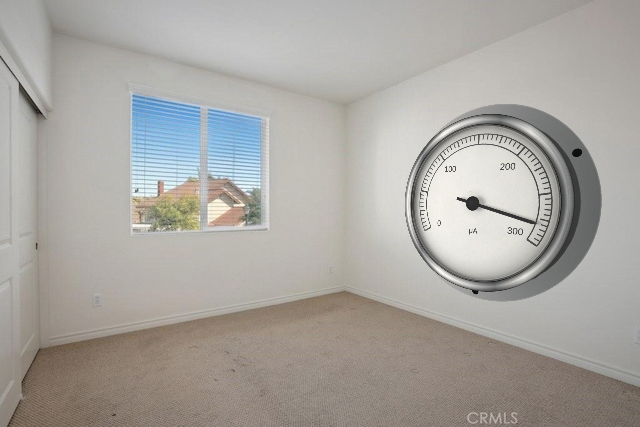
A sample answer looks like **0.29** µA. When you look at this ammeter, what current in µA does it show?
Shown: **280** µA
